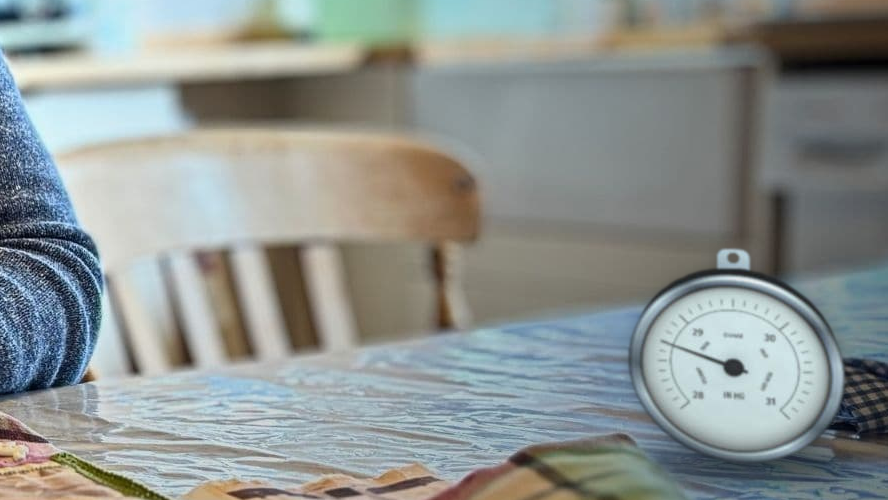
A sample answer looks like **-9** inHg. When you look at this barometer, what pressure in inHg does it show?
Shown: **28.7** inHg
